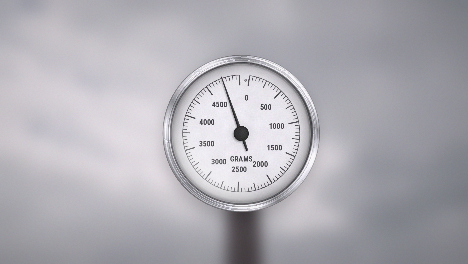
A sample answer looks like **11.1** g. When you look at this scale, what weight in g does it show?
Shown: **4750** g
